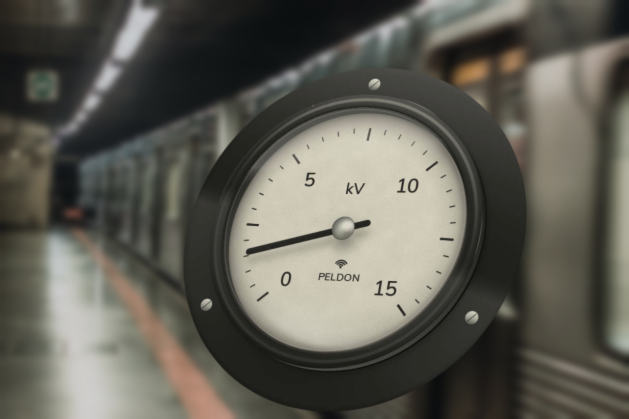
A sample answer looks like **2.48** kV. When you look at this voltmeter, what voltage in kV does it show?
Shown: **1.5** kV
